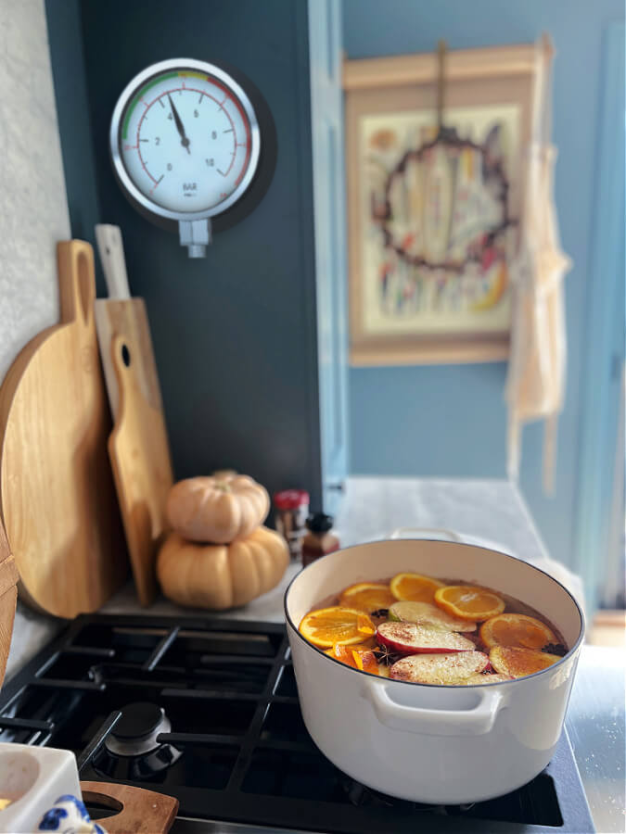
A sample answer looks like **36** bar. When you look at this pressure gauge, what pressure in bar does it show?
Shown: **4.5** bar
